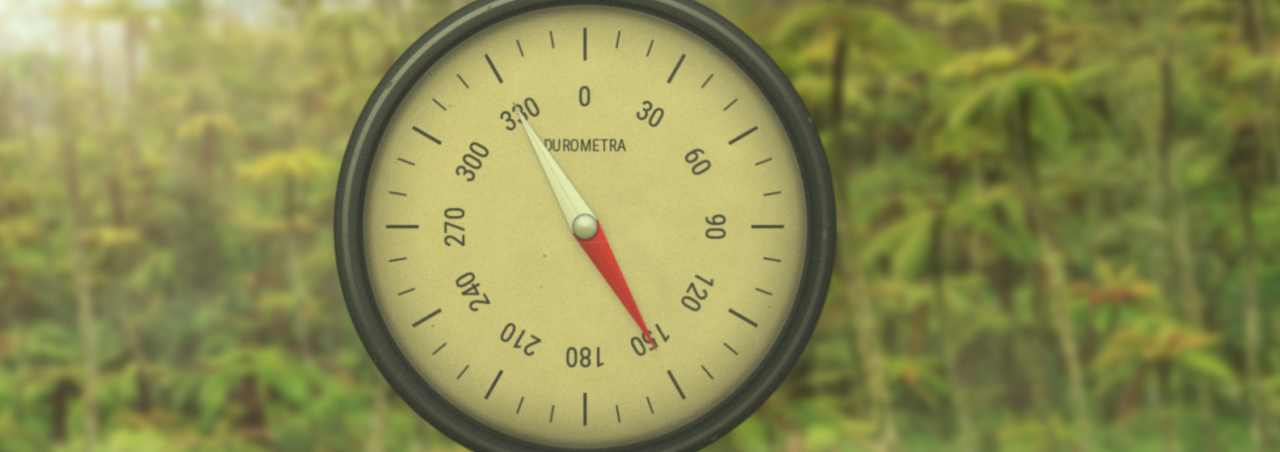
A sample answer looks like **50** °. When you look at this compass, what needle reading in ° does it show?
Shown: **150** °
